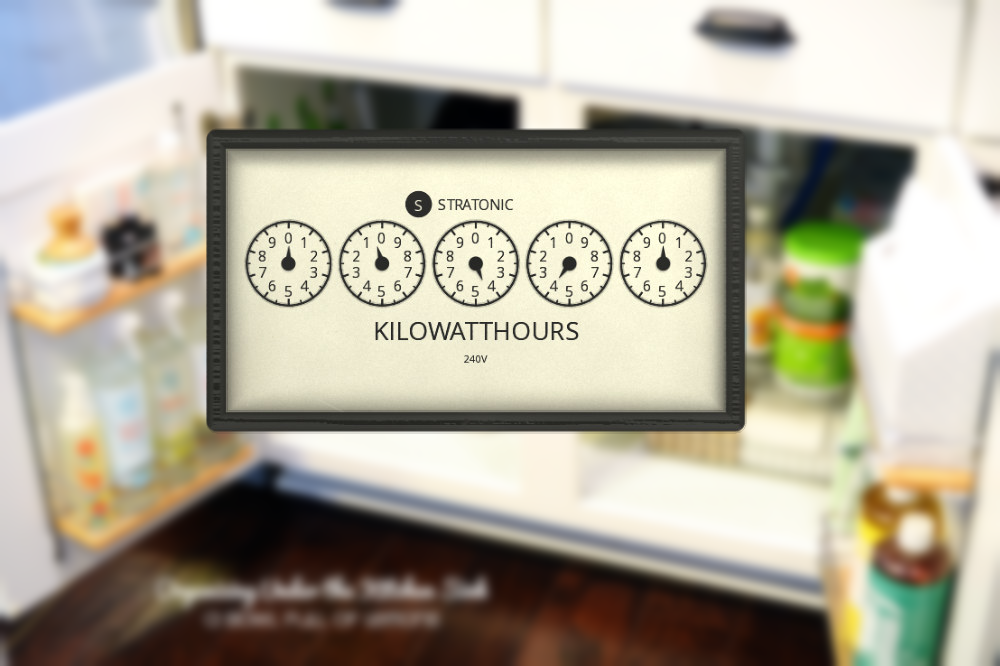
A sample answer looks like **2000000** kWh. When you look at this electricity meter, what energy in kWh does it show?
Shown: **440** kWh
